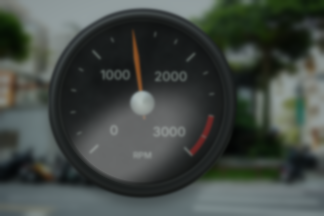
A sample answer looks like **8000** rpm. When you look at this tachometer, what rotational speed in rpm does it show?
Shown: **1400** rpm
